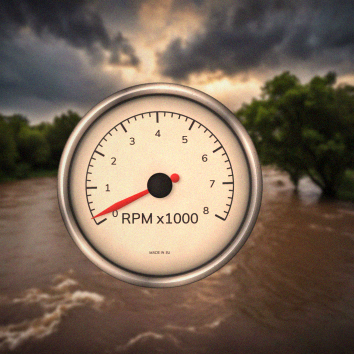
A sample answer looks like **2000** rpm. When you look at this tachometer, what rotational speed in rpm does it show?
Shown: **200** rpm
